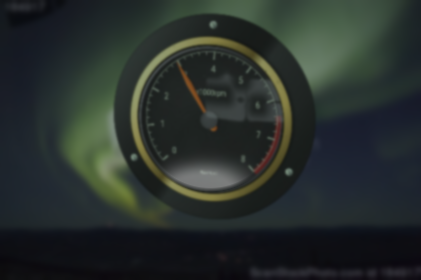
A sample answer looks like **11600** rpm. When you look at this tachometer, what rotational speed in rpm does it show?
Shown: **3000** rpm
